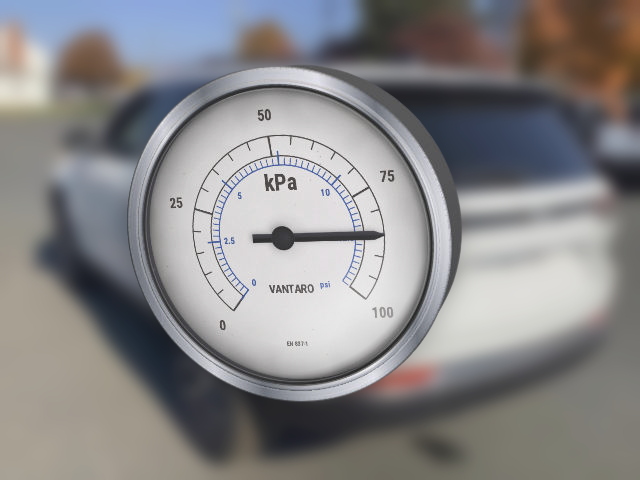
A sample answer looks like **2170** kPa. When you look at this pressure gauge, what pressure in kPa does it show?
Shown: **85** kPa
